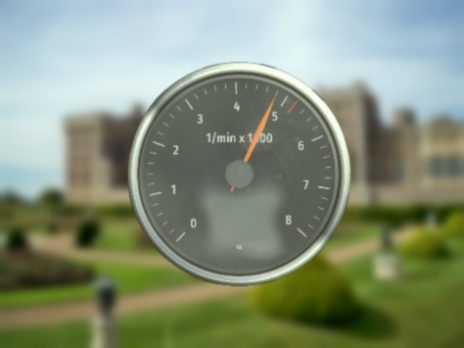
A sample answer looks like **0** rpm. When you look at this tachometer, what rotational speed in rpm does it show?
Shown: **4800** rpm
